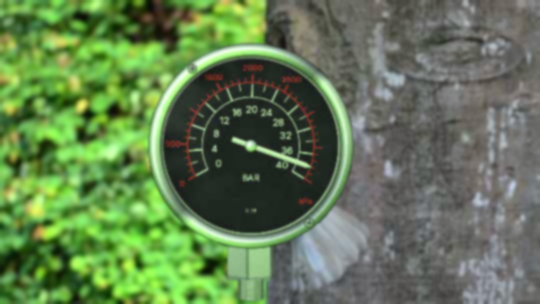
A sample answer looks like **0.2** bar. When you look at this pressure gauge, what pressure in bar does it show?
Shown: **38** bar
